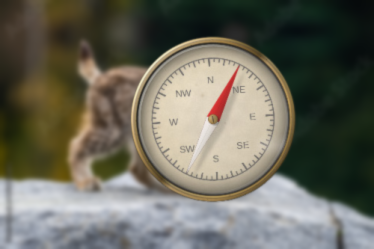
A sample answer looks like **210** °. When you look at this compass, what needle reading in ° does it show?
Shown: **30** °
